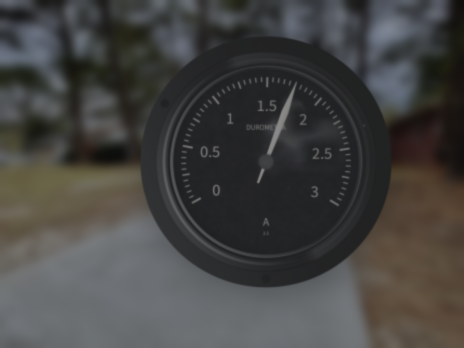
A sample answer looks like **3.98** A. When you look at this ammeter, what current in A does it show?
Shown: **1.75** A
